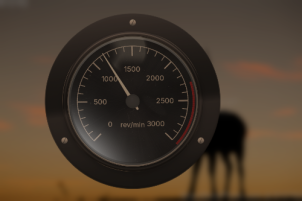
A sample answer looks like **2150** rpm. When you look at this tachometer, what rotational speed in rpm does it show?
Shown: **1150** rpm
